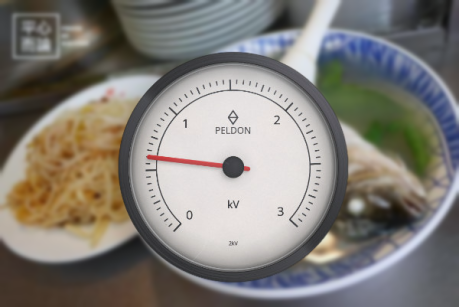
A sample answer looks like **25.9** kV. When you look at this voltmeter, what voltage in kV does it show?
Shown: **0.6** kV
